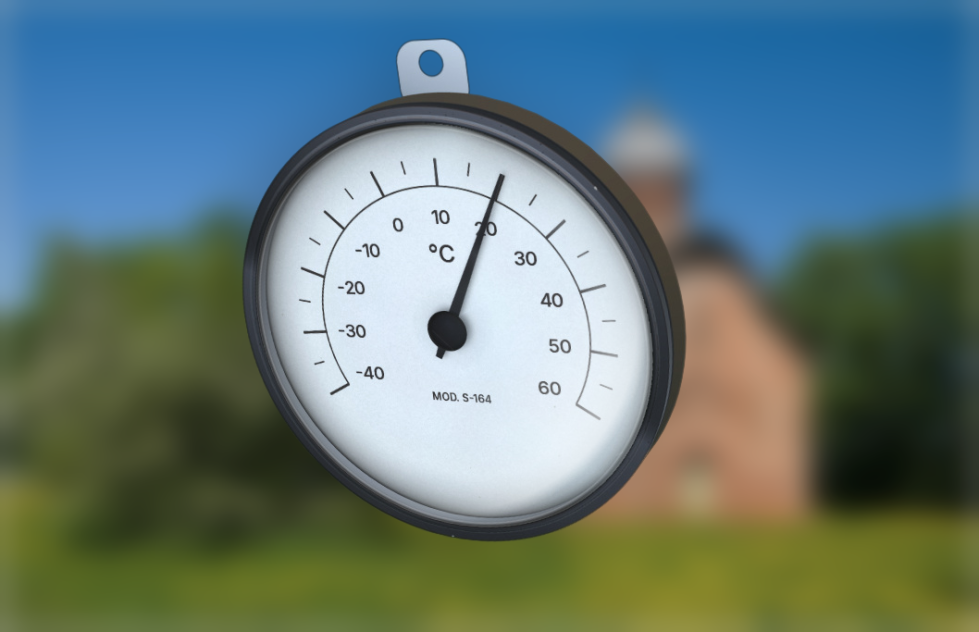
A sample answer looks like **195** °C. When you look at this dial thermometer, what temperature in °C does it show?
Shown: **20** °C
